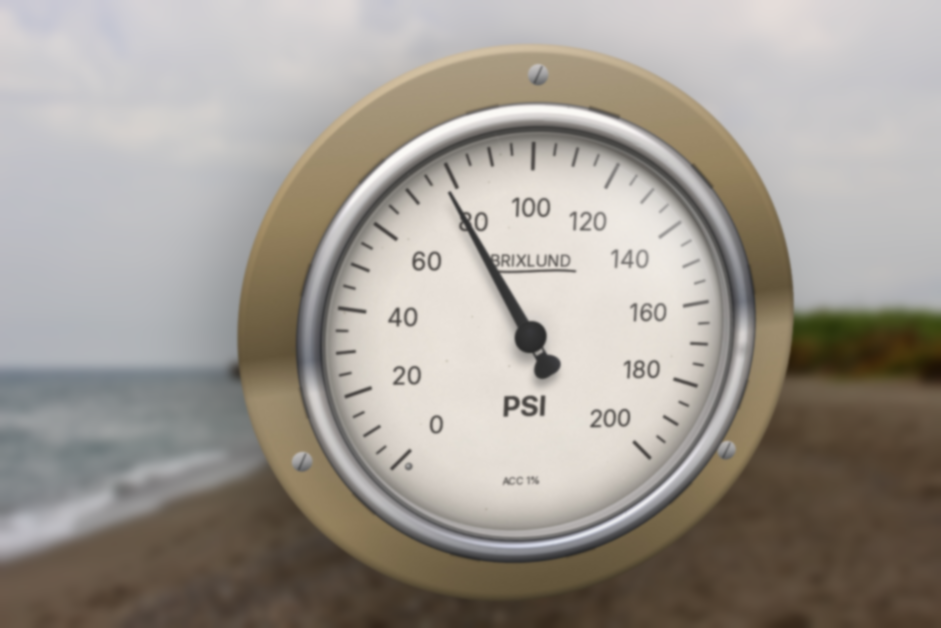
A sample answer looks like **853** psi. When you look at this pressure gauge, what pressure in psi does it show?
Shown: **77.5** psi
